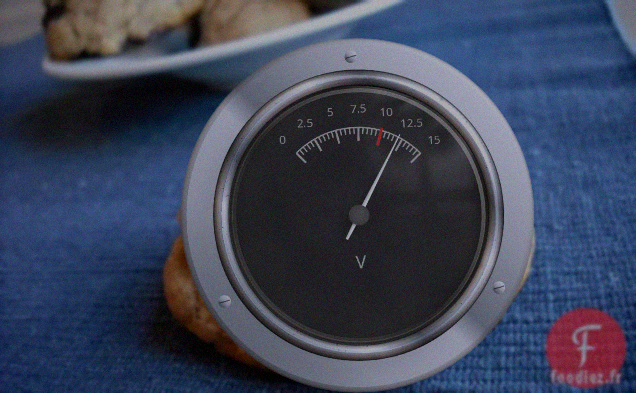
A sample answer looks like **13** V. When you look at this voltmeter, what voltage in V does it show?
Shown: **12** V
